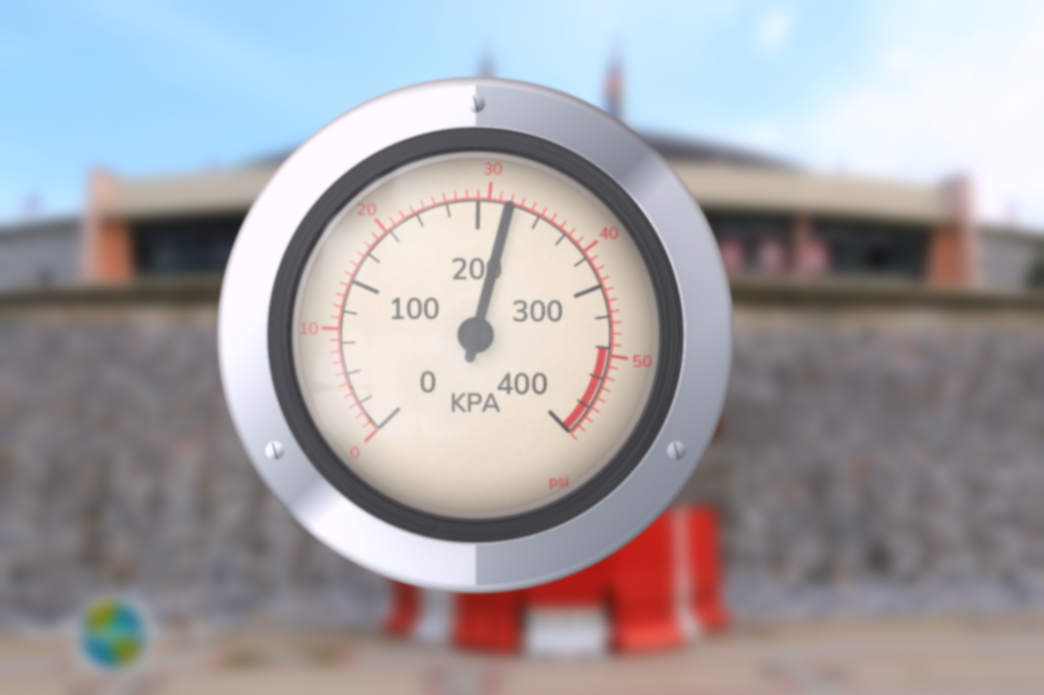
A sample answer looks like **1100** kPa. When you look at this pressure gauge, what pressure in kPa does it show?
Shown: **220** kPa
